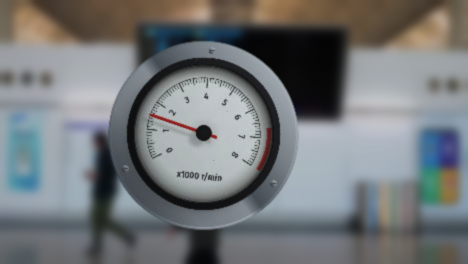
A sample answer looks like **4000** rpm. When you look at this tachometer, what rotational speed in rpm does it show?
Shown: **1500** rpm
